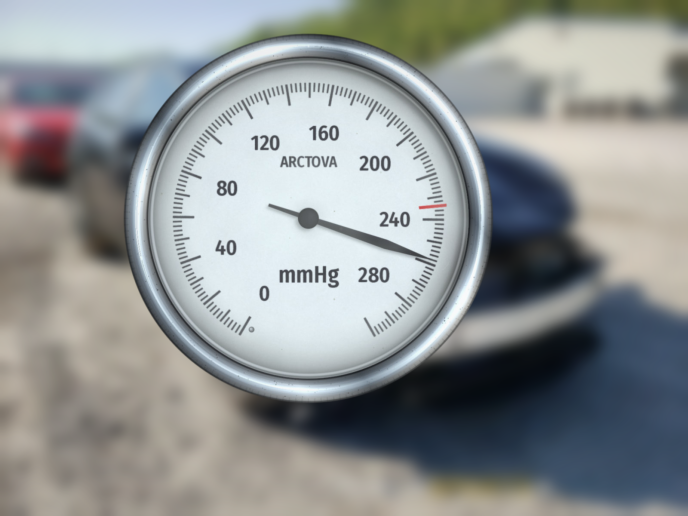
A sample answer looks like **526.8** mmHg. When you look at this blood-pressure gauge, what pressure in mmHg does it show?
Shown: **258** mmHg
